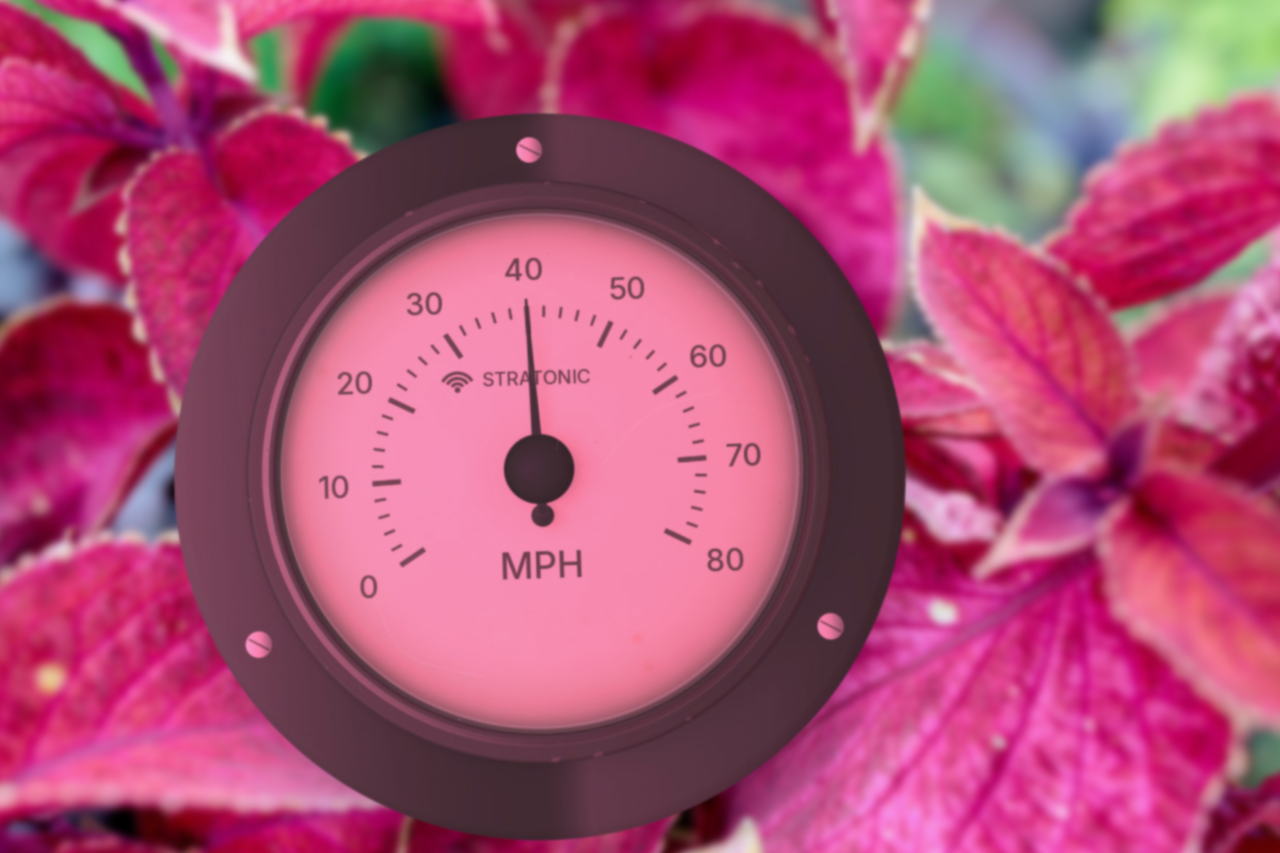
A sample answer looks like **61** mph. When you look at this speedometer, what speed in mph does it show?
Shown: **40** mph
